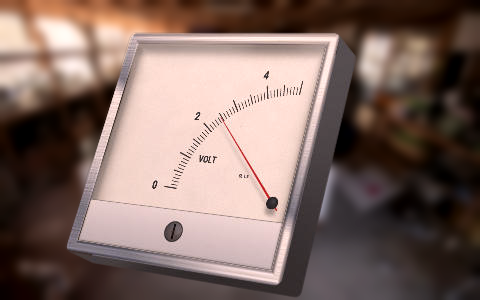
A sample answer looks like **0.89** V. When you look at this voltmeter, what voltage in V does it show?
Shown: **2.5** V
